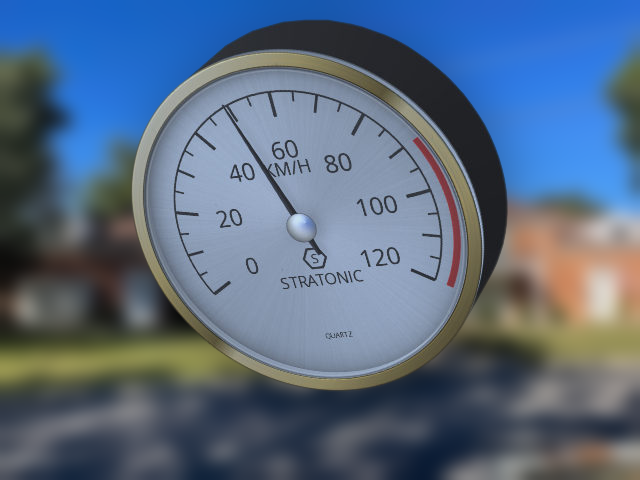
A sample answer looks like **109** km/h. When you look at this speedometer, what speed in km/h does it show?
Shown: **50** km/h
